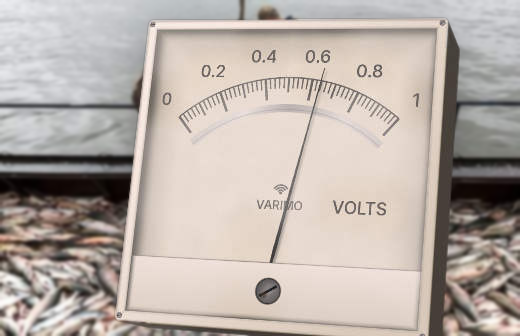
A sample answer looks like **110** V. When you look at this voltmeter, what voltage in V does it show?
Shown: **0.64** V
